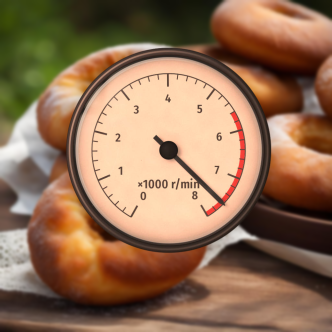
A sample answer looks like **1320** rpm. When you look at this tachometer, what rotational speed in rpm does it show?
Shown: **7600** rpm
